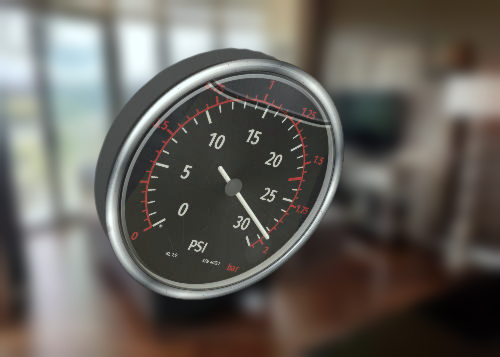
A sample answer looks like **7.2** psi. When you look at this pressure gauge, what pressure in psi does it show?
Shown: **28.5** psi
